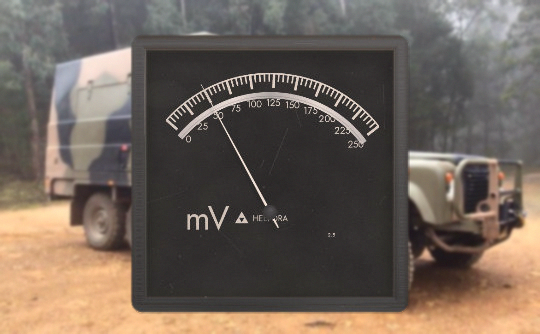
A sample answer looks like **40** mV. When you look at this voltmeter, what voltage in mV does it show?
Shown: **50** mV
